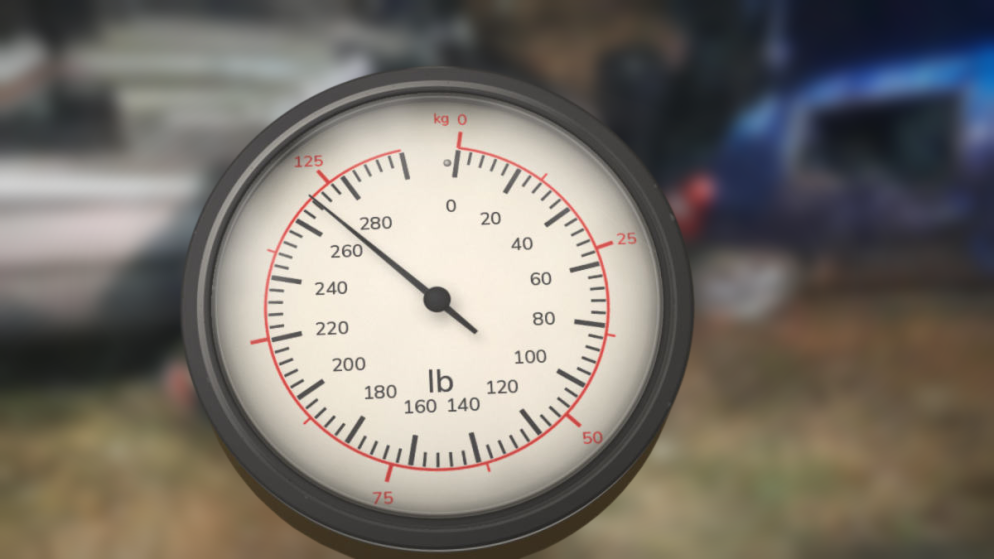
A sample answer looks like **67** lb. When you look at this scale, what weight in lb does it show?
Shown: **268** lb
